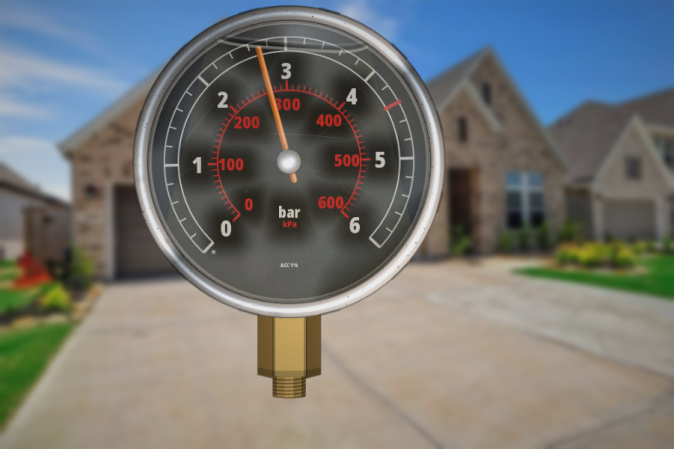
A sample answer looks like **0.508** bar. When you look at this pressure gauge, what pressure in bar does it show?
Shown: **2.7** bar
